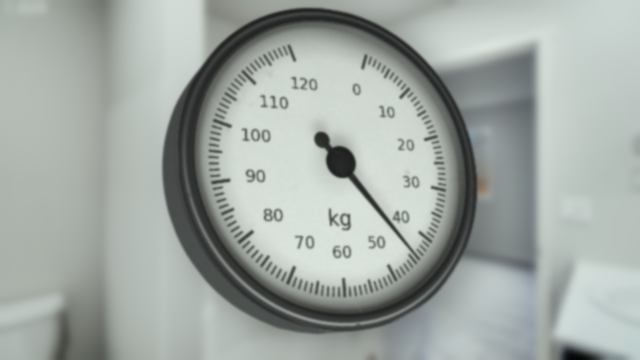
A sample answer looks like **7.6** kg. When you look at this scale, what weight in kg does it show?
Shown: **45** kg
